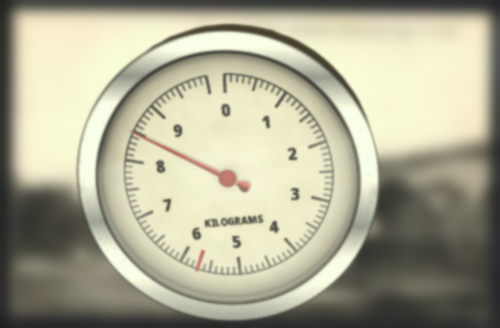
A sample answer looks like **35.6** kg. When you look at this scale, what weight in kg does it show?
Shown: **8.5** kg
